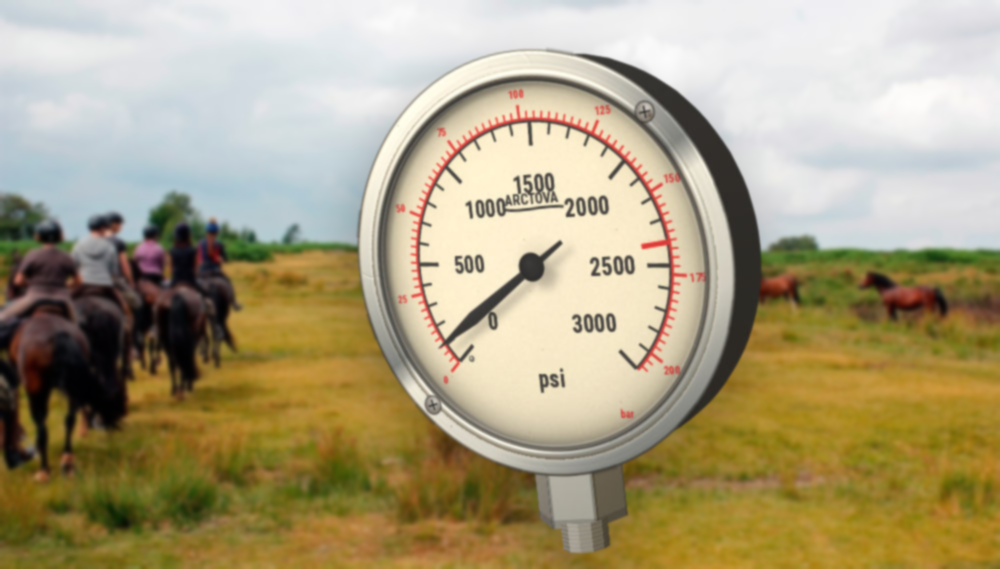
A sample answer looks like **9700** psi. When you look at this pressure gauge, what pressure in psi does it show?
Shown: **100** psi
